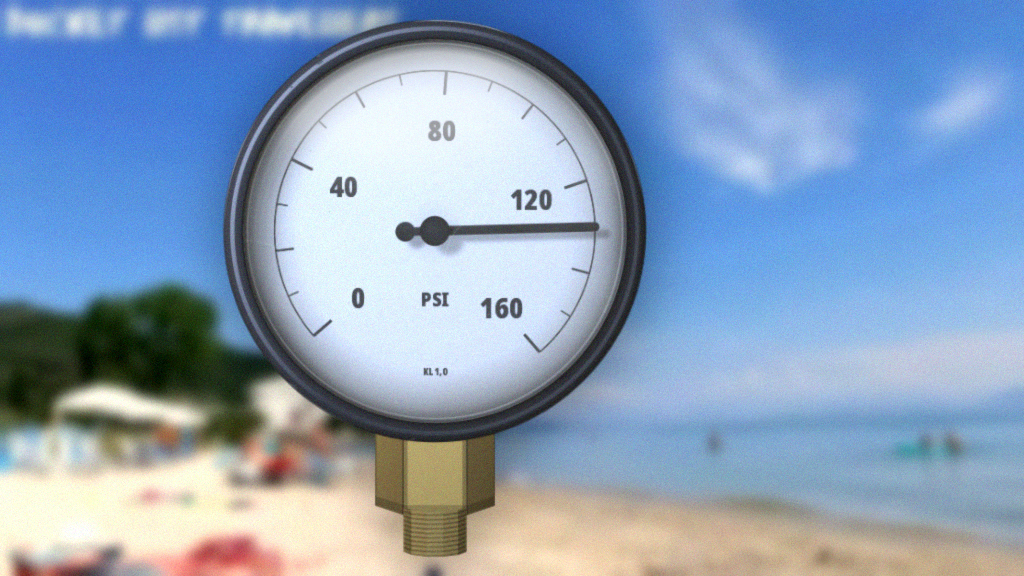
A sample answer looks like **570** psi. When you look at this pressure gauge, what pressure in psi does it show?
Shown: **130** psi
